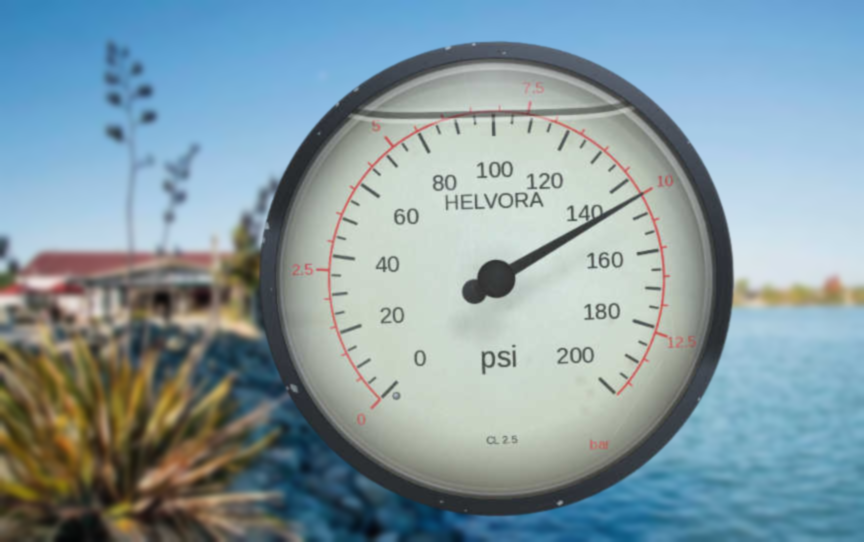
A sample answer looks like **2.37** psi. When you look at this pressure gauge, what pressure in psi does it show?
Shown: **145** psi
